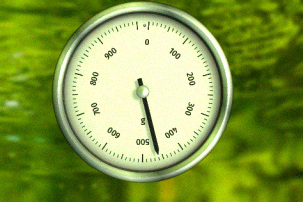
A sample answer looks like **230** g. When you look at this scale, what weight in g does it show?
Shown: **460** g
